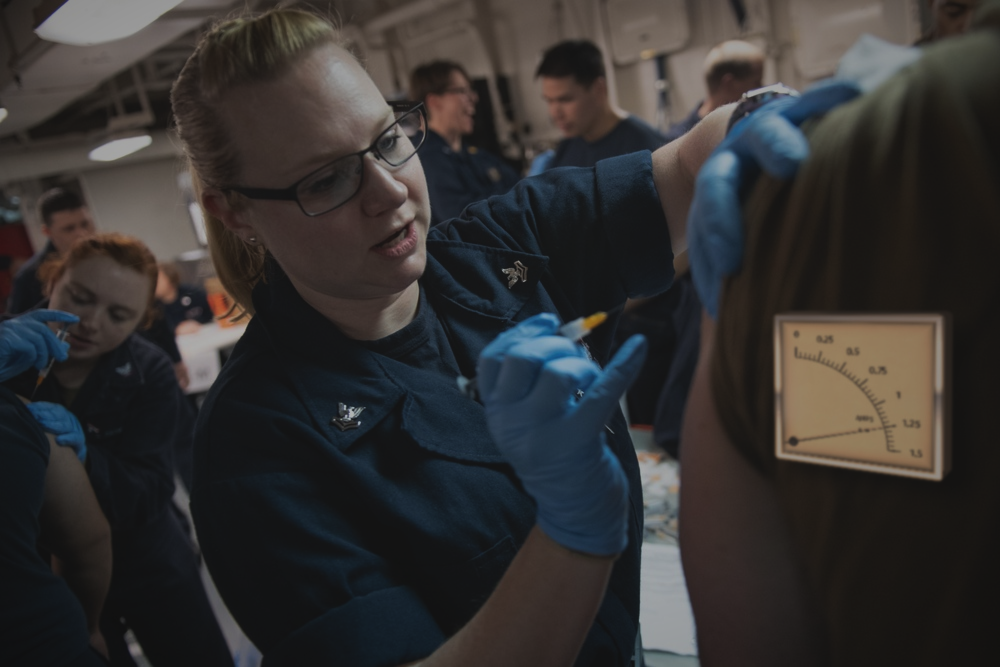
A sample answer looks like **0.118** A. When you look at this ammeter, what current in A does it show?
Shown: **1.25** A
